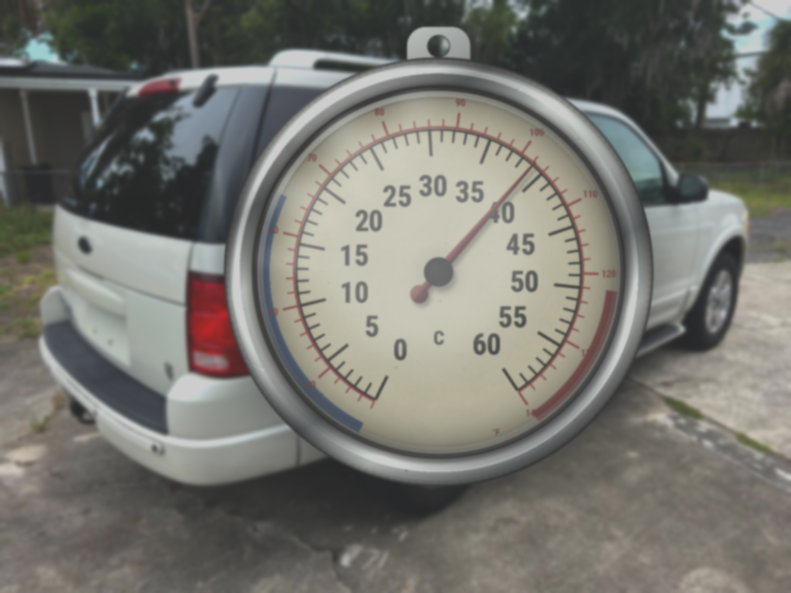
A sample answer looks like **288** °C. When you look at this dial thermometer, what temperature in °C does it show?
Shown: **39** °C
